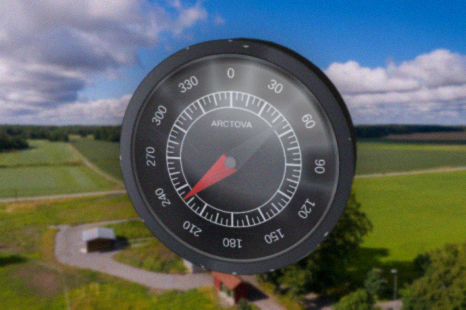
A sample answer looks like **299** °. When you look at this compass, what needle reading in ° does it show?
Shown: **230** °
